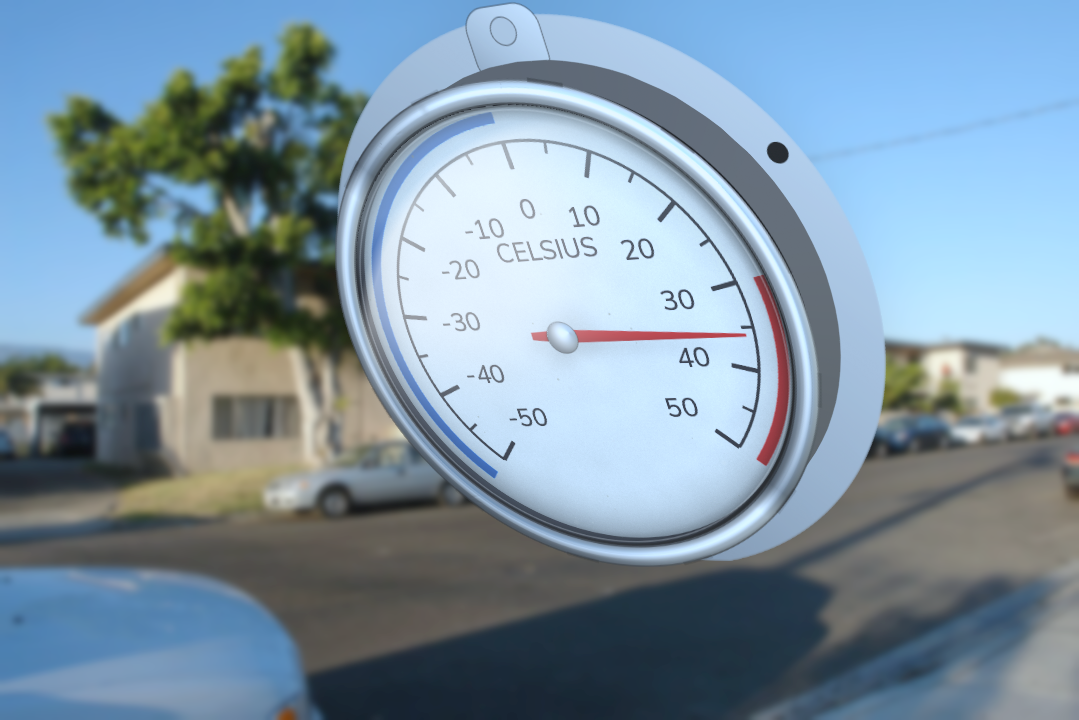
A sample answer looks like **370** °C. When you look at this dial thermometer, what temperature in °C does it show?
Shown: **35** °C
